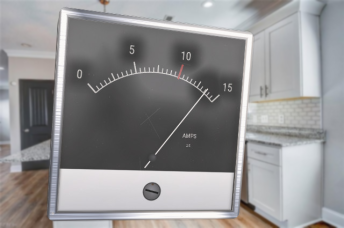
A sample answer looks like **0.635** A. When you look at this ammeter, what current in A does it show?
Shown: **13.5** A
